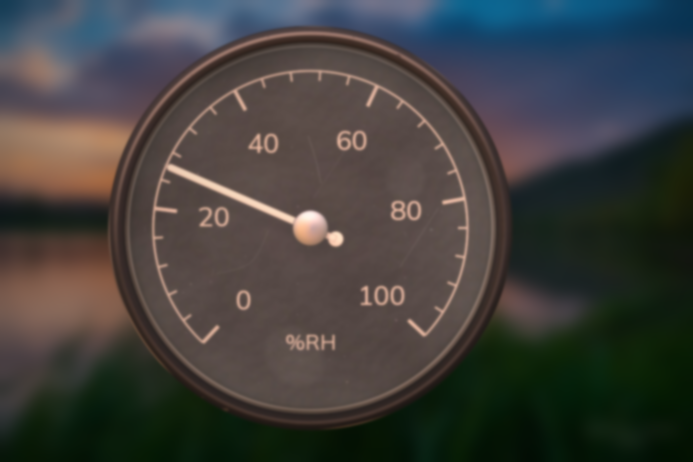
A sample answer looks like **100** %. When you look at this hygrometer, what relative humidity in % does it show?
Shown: **26** %
